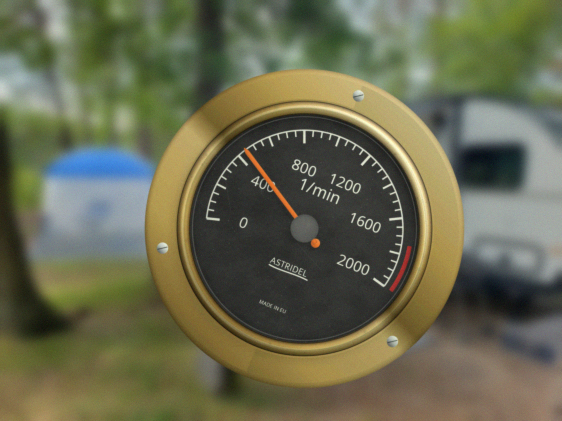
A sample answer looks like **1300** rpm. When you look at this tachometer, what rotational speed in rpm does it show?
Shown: **450** rpm
